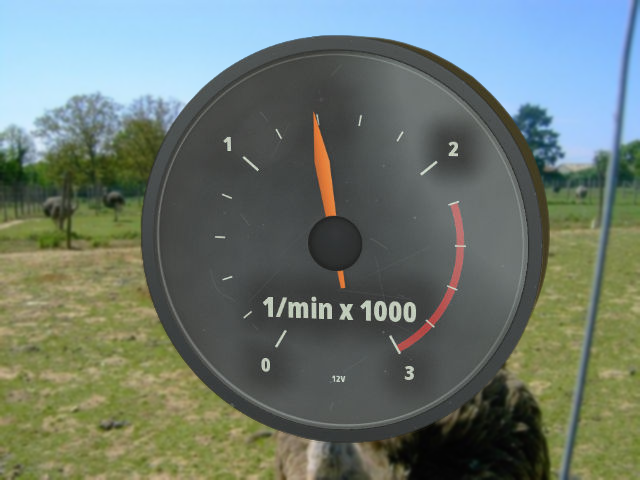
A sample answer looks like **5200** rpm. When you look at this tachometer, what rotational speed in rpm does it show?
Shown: **1400** rpm
